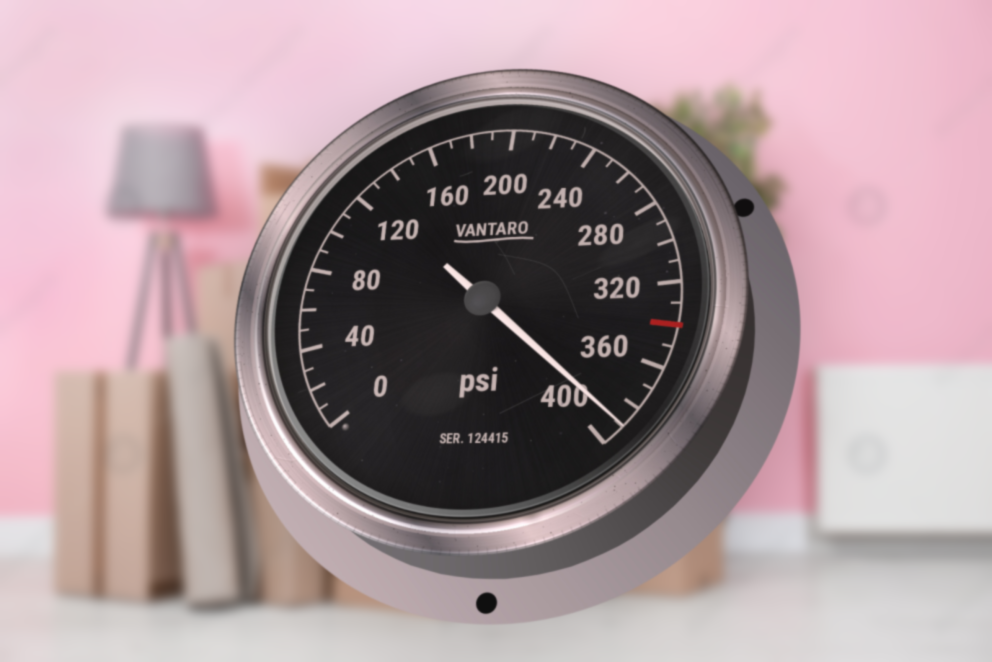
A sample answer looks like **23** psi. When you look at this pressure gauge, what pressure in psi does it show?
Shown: **390** psi
